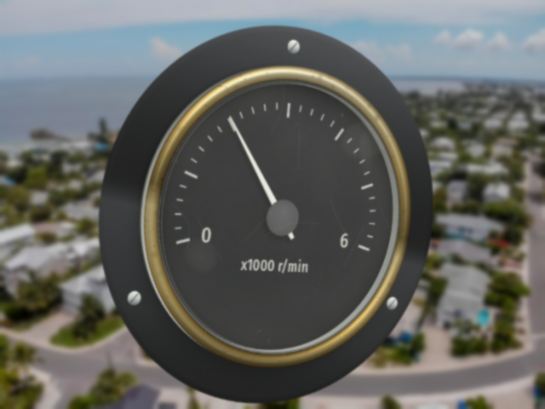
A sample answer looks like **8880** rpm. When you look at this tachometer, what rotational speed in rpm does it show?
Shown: **2000** rpm
